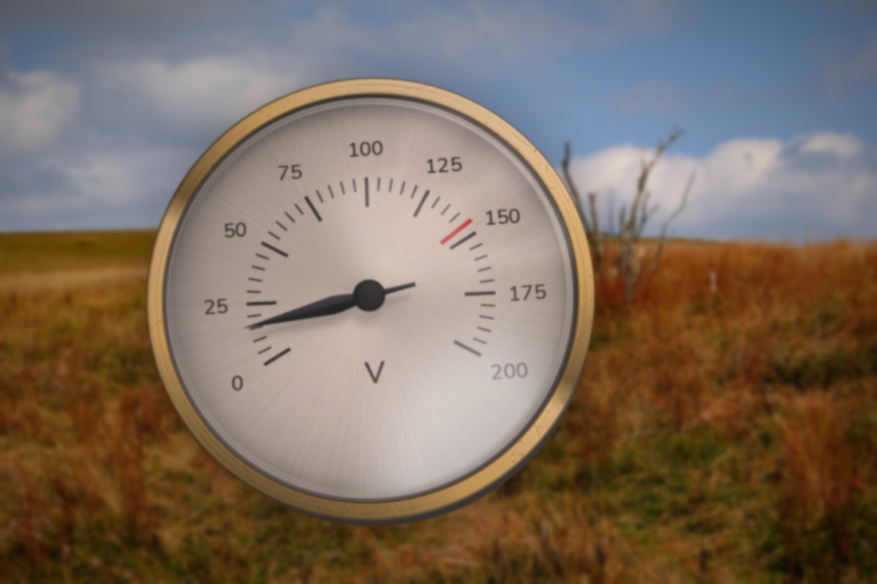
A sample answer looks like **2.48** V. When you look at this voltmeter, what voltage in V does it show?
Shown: **15** V
